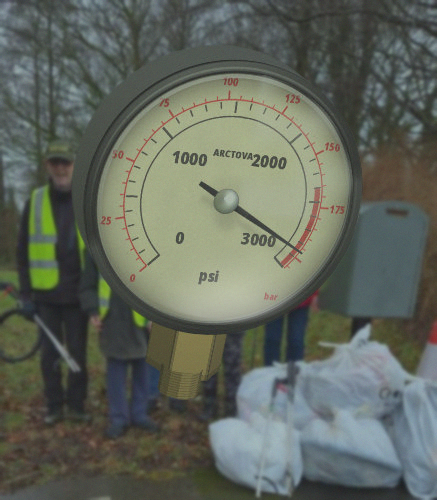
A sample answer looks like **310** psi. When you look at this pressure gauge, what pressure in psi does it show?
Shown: **2850** psi
